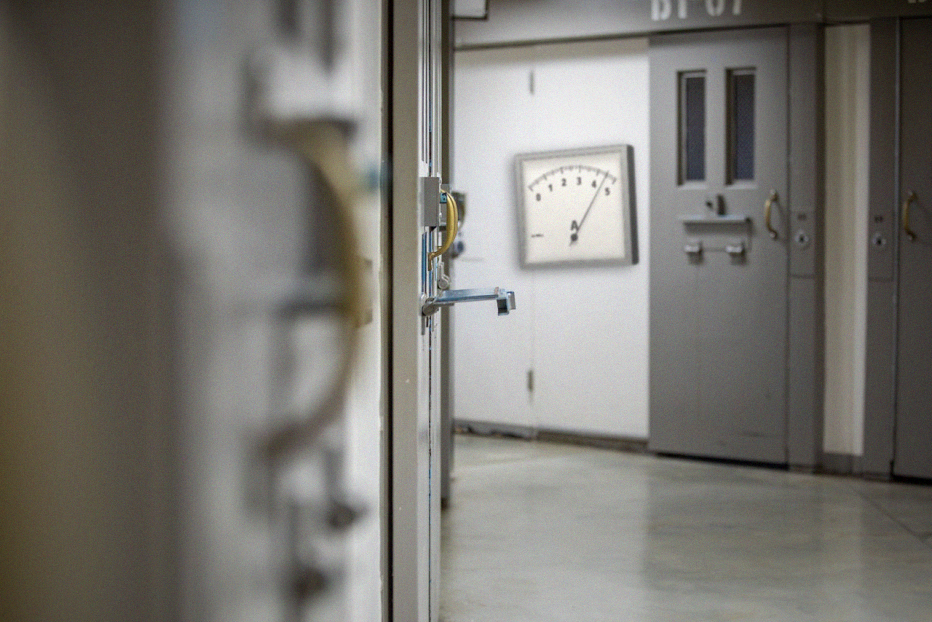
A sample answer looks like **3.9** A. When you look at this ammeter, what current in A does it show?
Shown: **4.5** A
